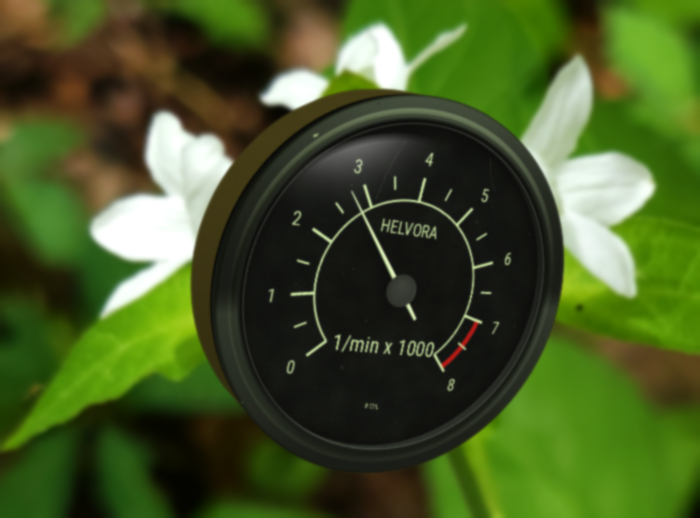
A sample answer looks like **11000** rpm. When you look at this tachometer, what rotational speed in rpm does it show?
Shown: **2750** rpm
